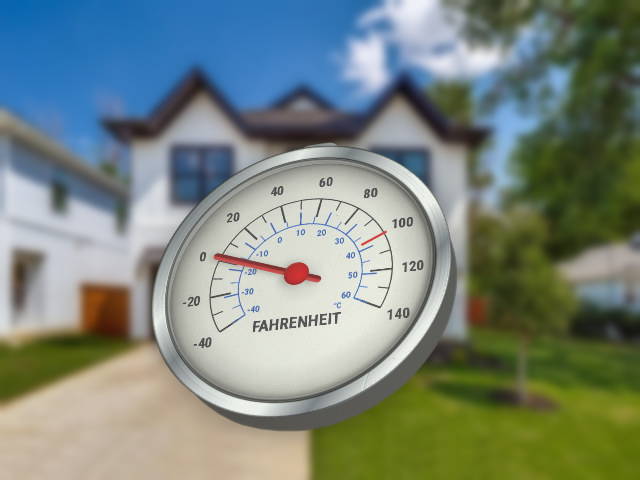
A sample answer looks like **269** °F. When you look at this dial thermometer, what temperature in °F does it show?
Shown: **0** °F
